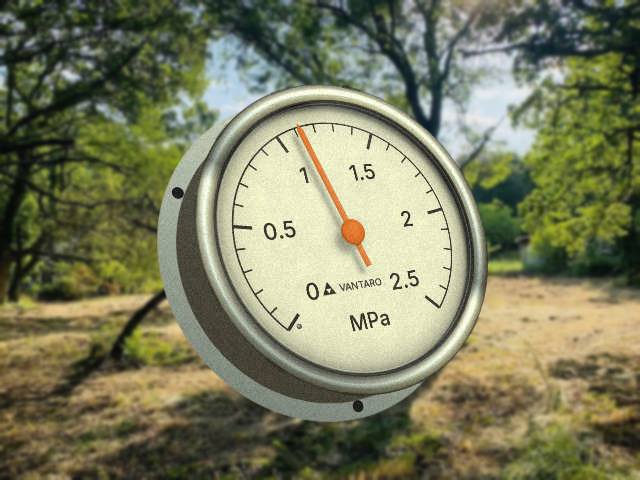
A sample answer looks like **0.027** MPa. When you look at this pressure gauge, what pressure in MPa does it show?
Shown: **1.1** MPa
